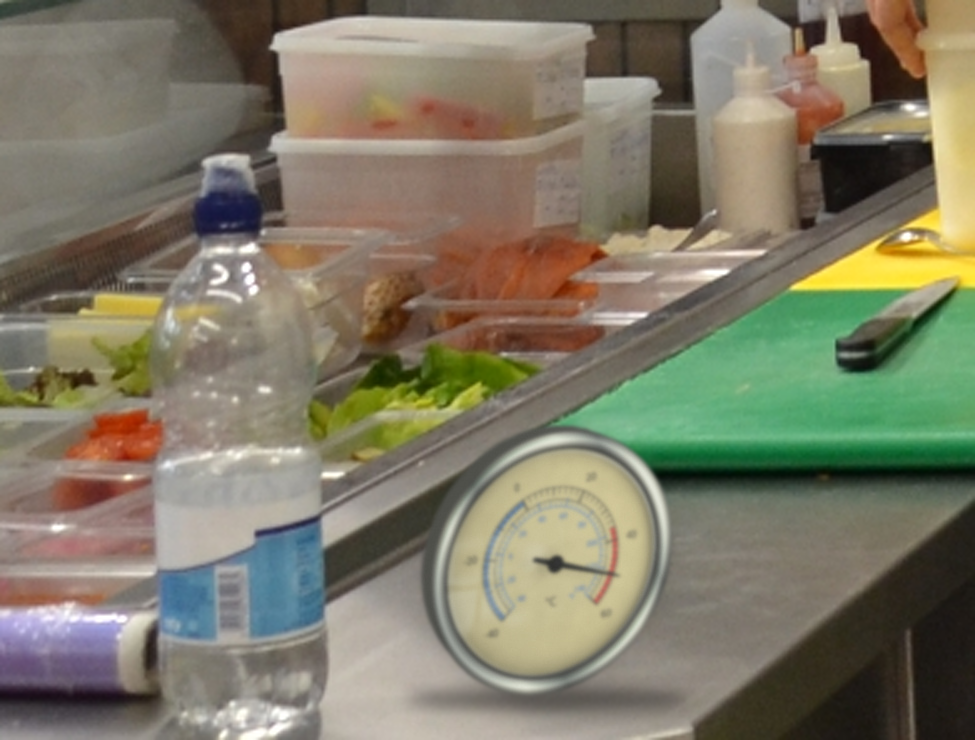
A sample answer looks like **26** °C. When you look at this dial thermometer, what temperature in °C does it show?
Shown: **50** °C
